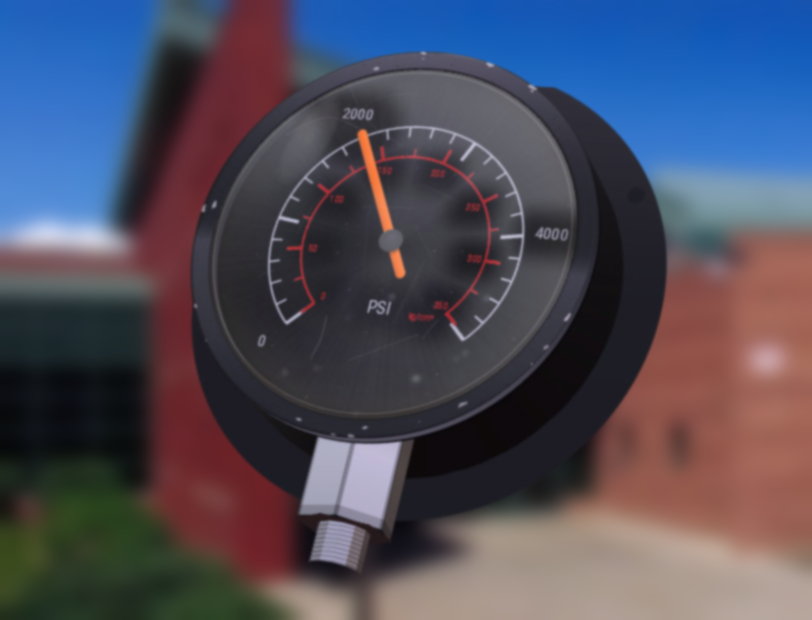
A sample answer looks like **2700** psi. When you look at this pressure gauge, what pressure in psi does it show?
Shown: **2000** psi
